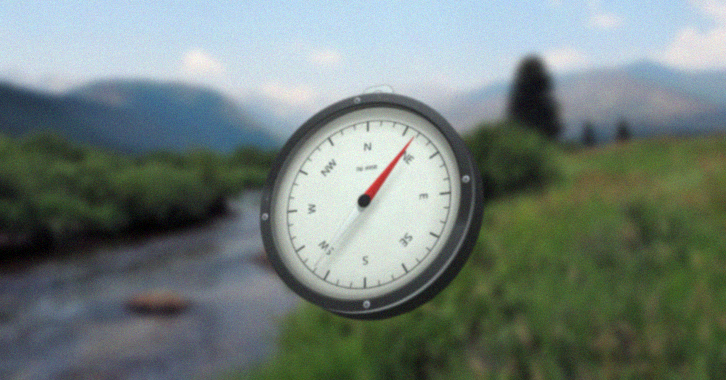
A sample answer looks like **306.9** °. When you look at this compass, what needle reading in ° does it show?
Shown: **40** °
